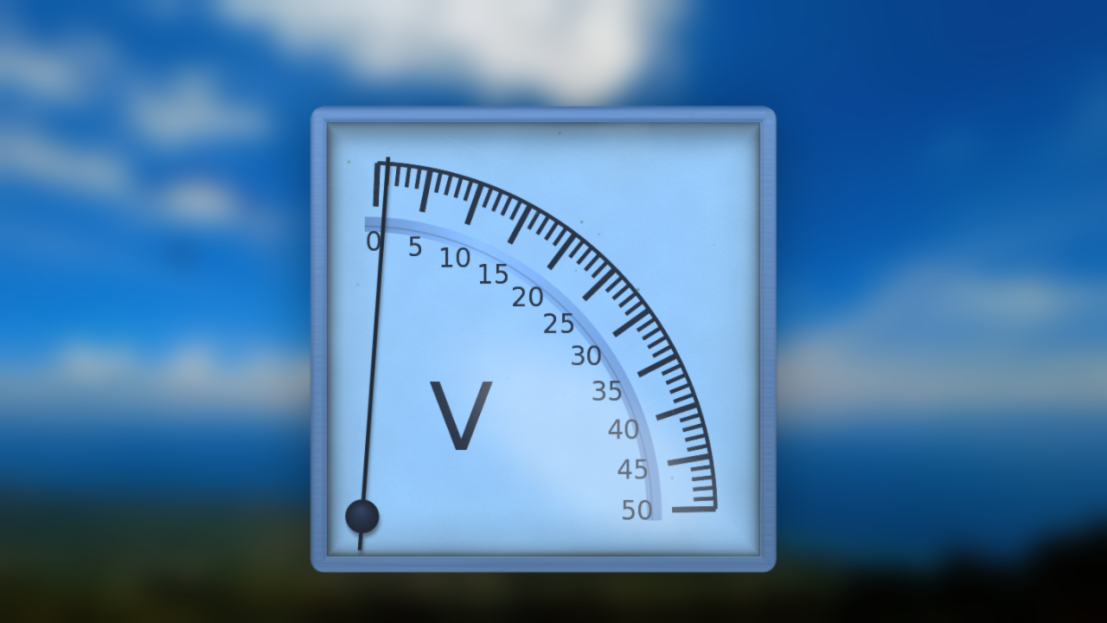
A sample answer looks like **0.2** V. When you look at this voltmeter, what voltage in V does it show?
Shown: **1** V
